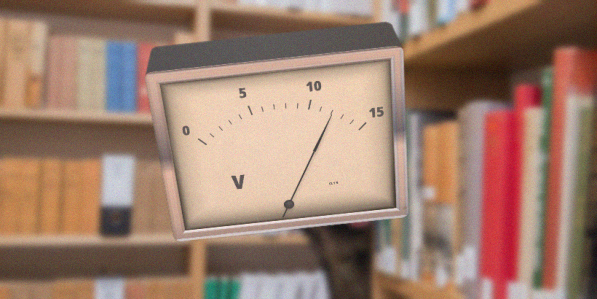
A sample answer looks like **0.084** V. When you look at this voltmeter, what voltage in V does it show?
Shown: **12** V
